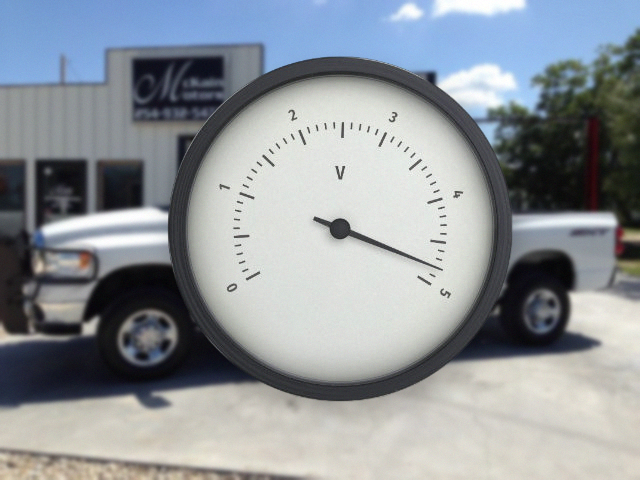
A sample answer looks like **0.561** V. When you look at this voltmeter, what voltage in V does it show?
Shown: **4.8** V
